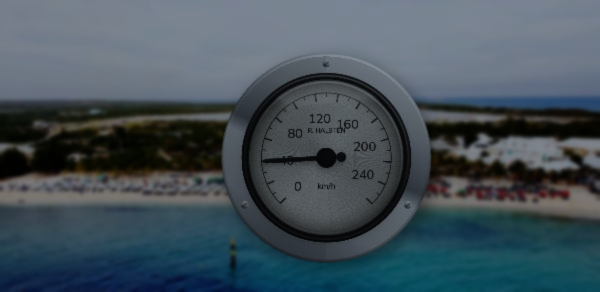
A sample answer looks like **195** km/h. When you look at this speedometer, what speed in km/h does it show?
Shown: **40** km/h
